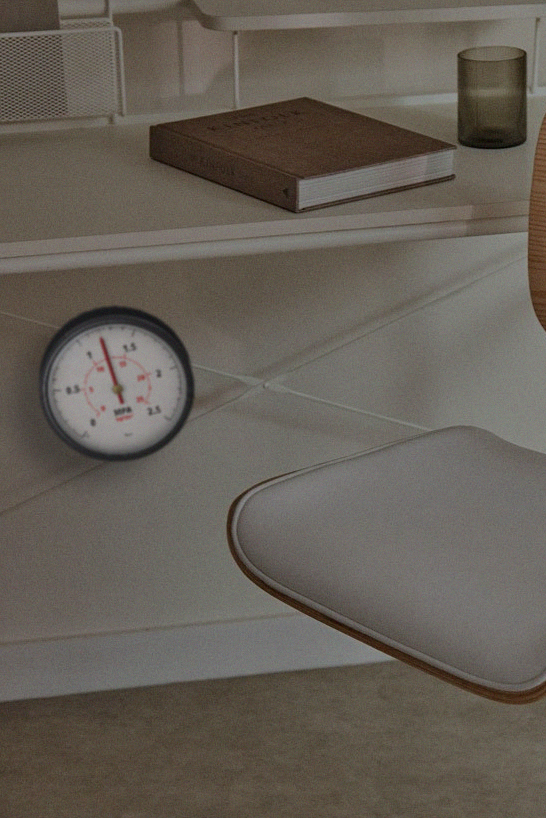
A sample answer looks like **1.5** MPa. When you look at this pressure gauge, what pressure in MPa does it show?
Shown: **1.2** MPa
